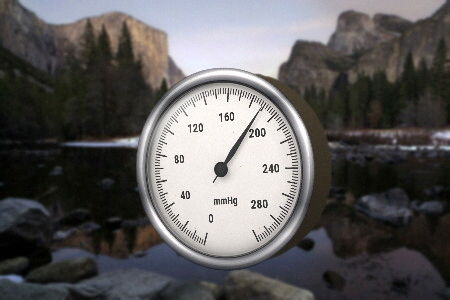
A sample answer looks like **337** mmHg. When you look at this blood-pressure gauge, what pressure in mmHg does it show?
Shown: **190** mmHg
